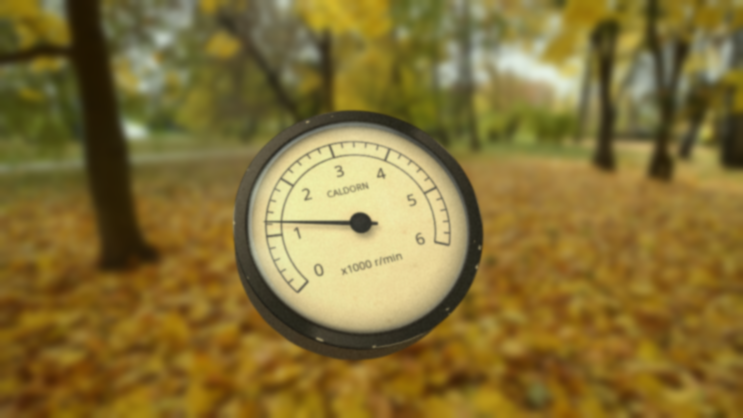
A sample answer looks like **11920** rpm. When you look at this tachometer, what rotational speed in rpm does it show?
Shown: **1200** rpm
